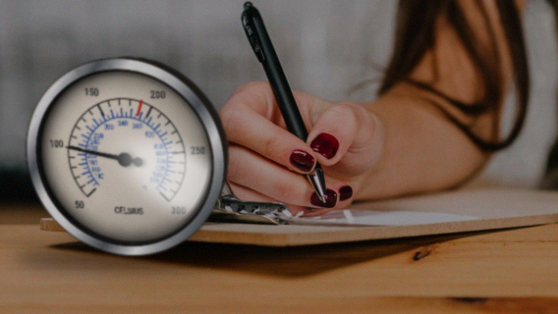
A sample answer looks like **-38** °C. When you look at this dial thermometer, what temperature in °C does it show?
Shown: **100** °C
